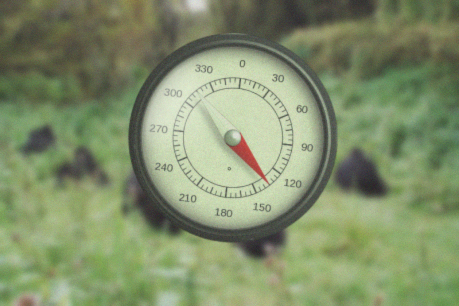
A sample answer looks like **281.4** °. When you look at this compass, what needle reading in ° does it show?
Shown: **135** °
